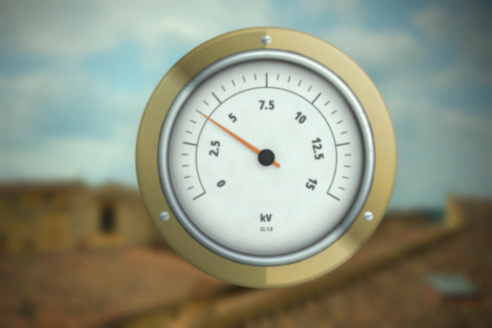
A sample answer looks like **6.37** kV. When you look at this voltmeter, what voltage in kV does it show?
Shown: **4** kV
